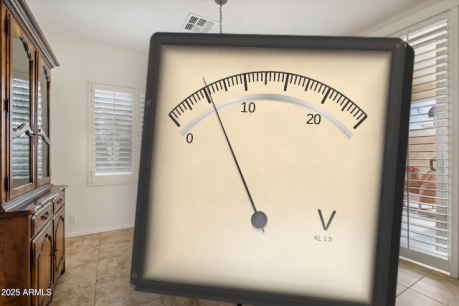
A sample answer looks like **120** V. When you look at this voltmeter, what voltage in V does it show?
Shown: **5.5** V
